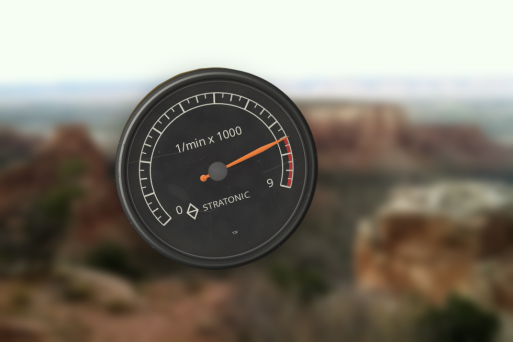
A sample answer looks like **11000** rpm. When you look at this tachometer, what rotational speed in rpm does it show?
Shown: **7500** rpm
